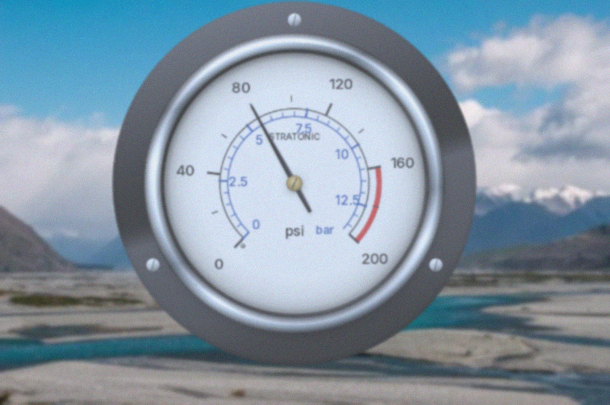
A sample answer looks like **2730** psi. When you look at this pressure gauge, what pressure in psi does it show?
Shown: **80** psi
